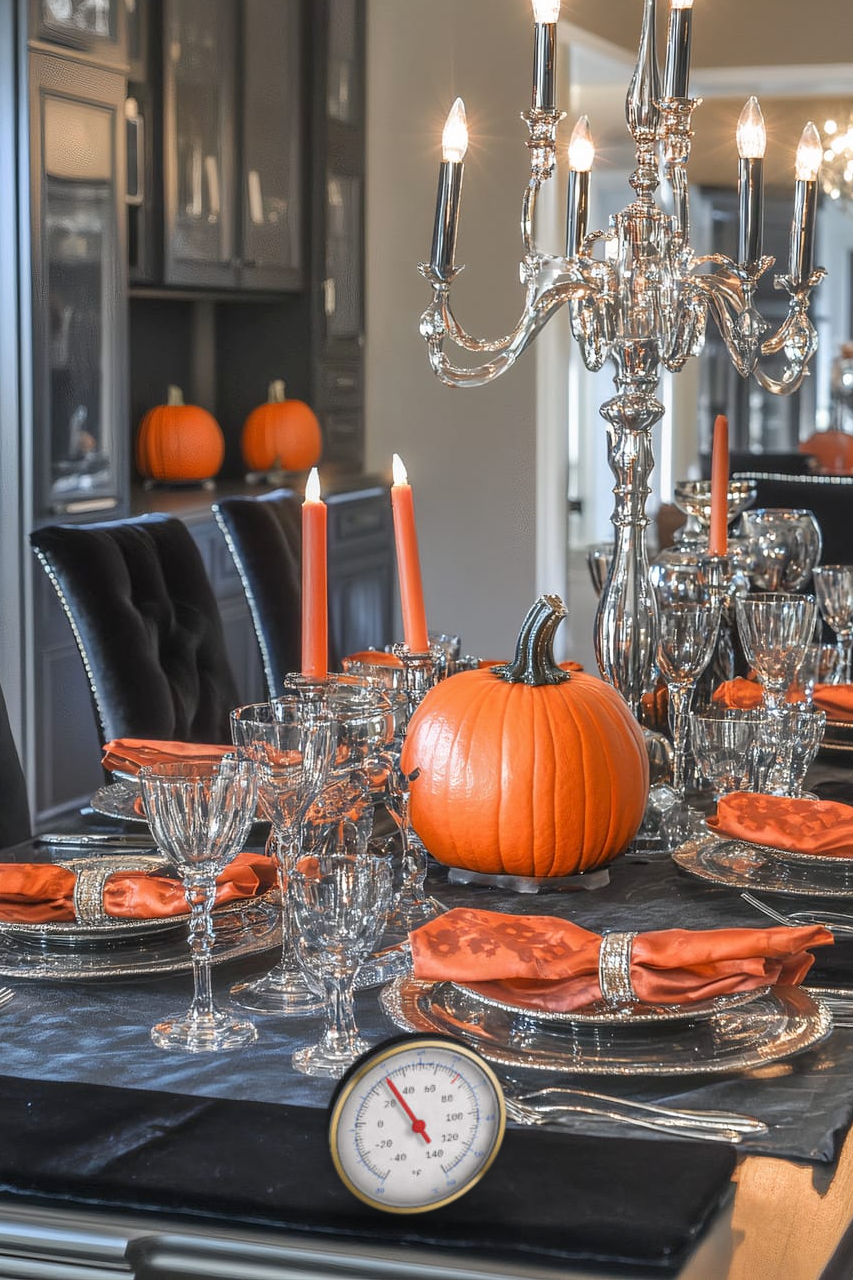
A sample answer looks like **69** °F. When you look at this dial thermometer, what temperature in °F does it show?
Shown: **30** °F
